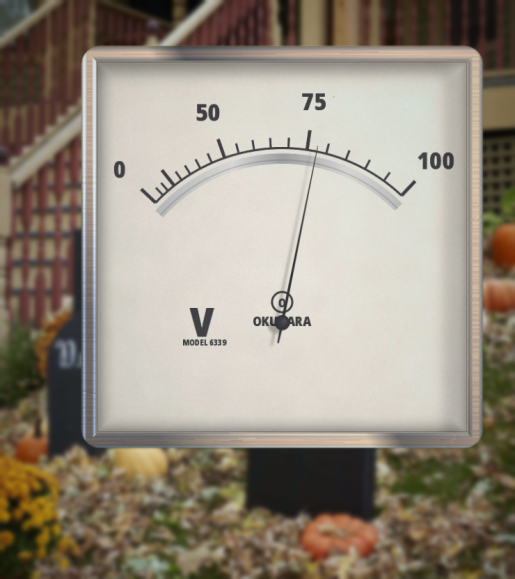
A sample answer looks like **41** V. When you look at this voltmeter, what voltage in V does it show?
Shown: **77.5** V
